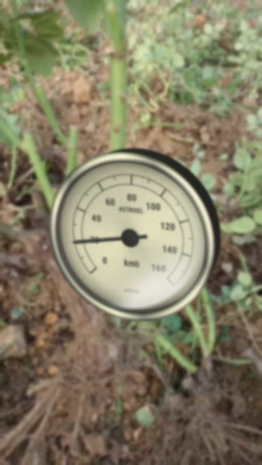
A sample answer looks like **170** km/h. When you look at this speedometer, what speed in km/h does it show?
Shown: **20** km/h
